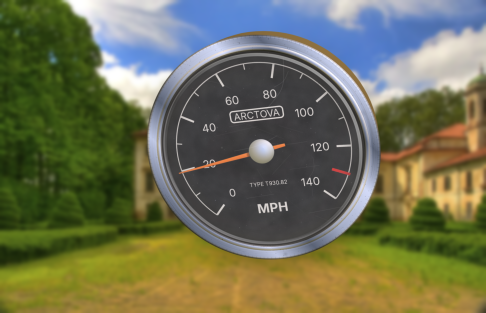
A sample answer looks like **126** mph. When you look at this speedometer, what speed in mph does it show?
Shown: **20** mph
